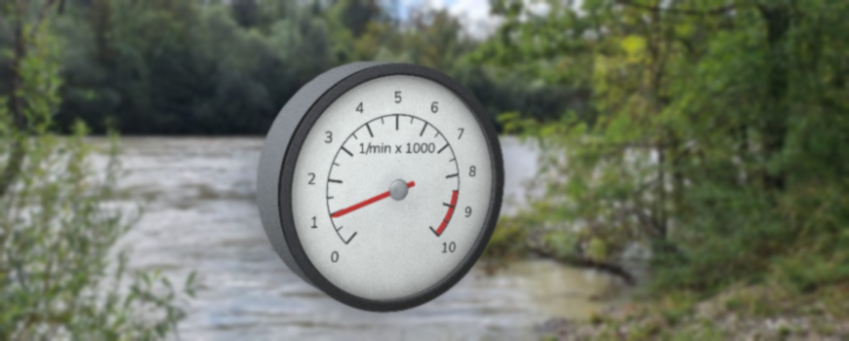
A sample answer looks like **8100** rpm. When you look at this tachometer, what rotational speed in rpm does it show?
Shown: **1000** rpm
